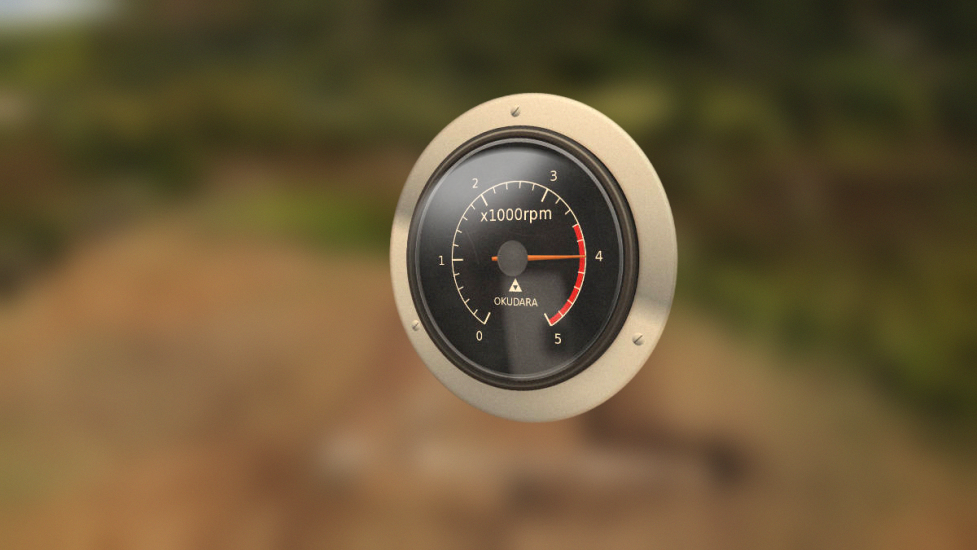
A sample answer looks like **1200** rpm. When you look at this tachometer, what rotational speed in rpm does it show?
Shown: **4000** rpm
